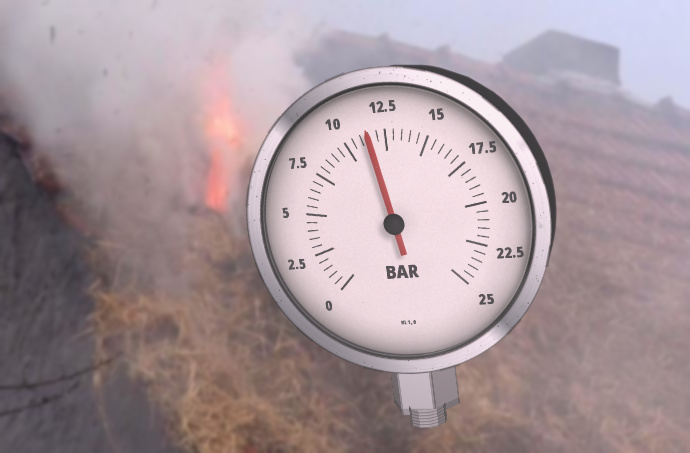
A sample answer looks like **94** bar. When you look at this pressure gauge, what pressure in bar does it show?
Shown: **11.5** bar
